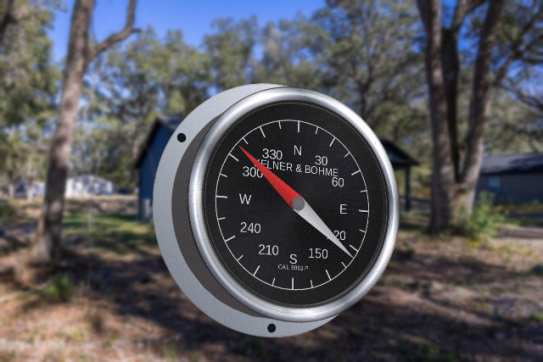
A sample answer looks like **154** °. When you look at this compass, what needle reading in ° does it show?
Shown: **307.5** °
